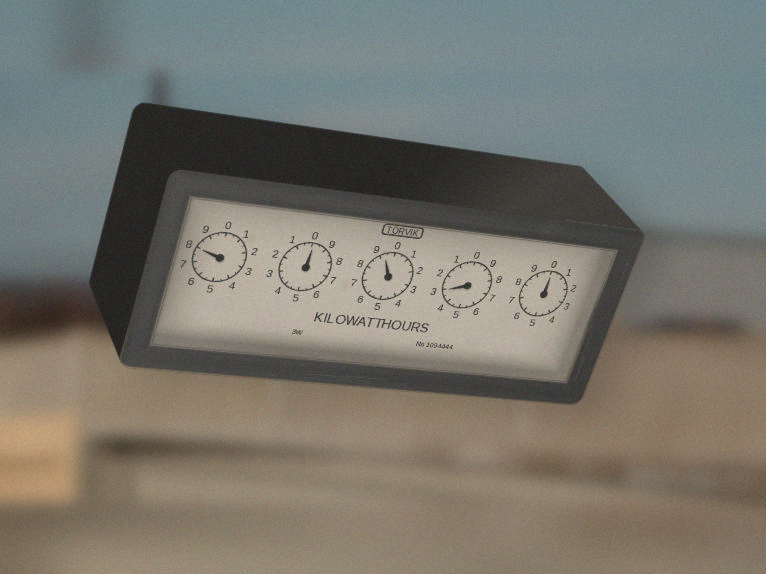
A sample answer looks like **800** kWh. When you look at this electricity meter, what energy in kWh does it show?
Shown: **79930** kWh
